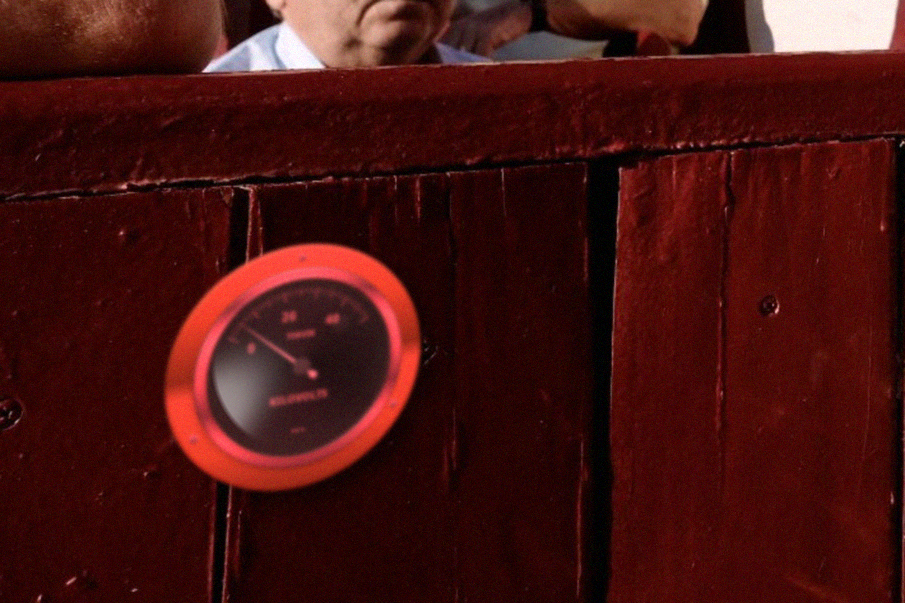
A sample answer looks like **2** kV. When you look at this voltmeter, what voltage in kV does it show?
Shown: **5** kV
